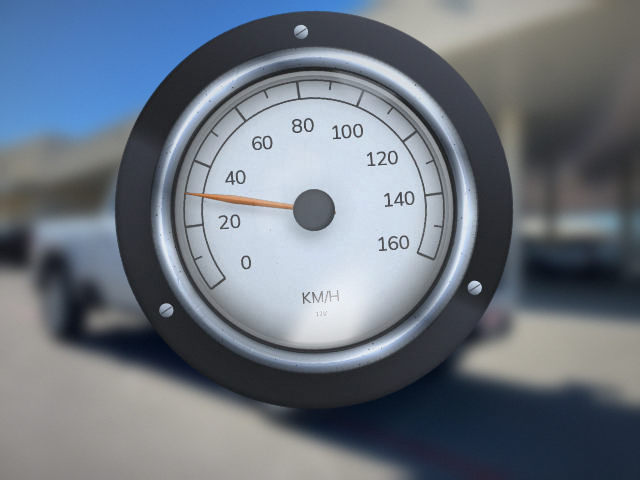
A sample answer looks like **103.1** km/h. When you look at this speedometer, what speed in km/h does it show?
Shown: **30** km/h
